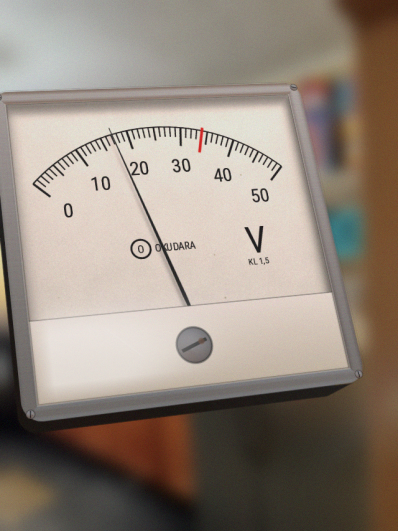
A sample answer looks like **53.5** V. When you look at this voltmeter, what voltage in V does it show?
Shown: **17** V
